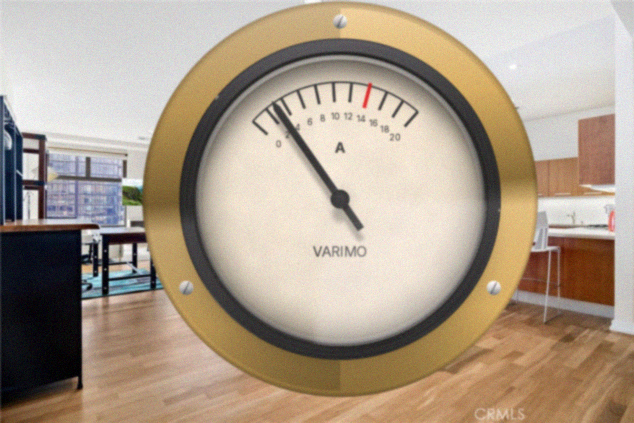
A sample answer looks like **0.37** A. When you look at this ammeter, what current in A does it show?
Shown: **3** A
